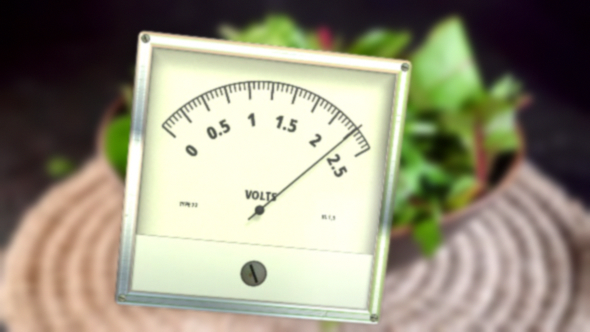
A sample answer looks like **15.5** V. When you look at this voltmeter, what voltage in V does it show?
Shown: **2.25** V
